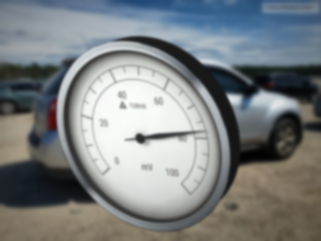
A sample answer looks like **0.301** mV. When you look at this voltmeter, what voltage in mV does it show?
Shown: **77.5** mV
